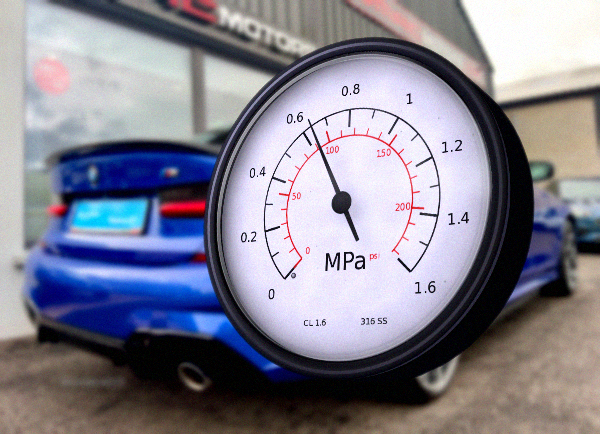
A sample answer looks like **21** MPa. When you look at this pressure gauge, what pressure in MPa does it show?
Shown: **0.65** MPa
